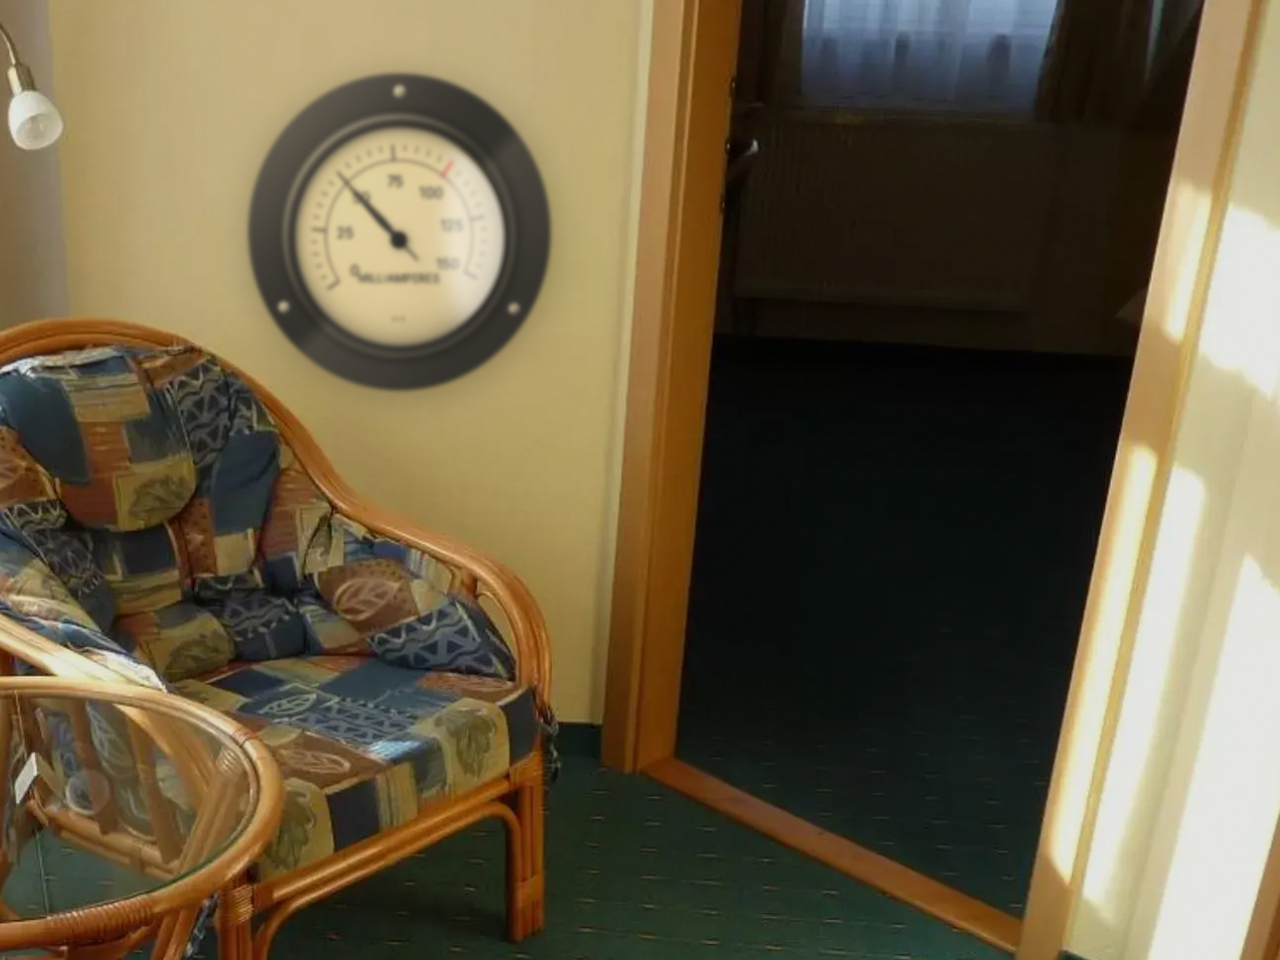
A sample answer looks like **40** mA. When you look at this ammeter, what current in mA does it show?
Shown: **50** mA
